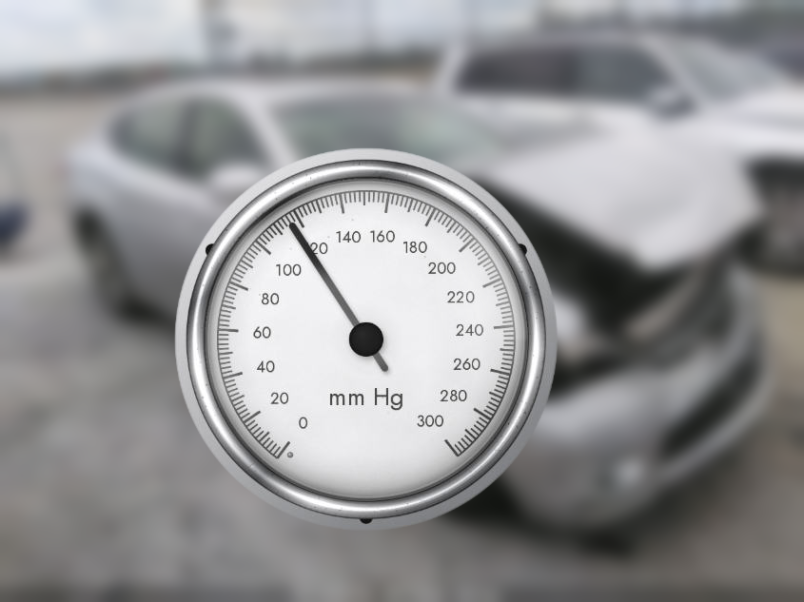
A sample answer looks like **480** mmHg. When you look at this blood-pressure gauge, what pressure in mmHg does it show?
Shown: **116** mmHg
